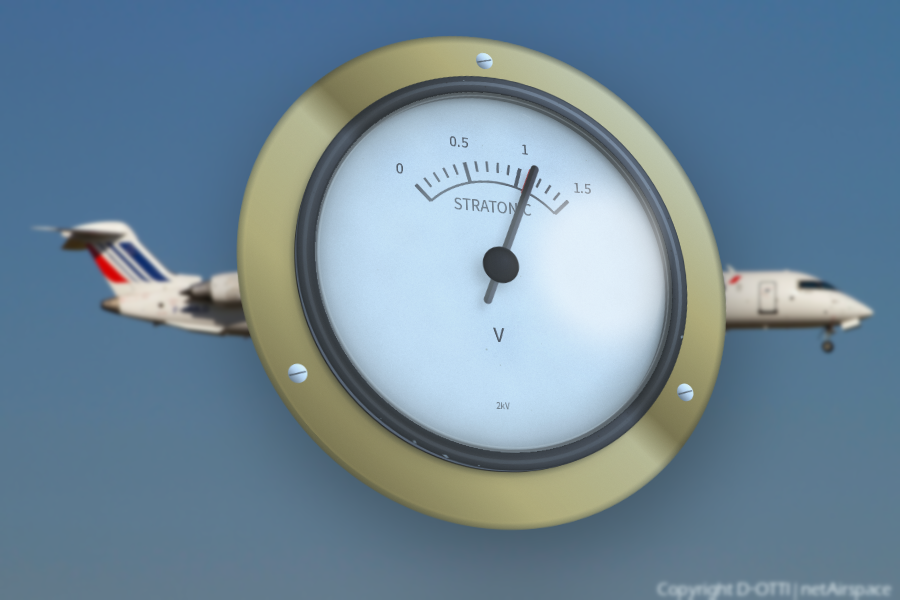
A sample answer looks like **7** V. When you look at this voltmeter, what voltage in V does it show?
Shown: **1.1** V
